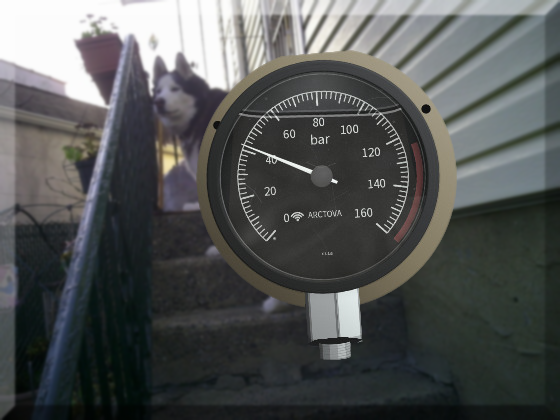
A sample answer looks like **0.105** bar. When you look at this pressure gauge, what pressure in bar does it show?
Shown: **42** bar
